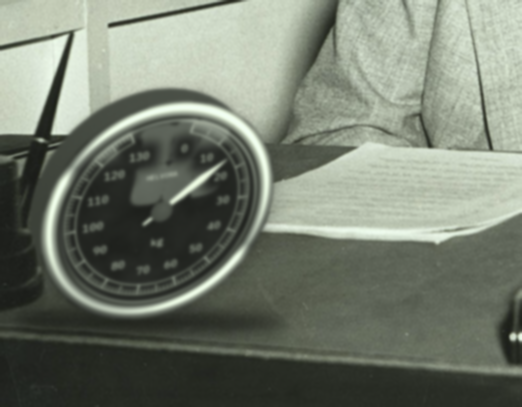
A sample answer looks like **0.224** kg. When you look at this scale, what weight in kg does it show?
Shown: **15** kg
